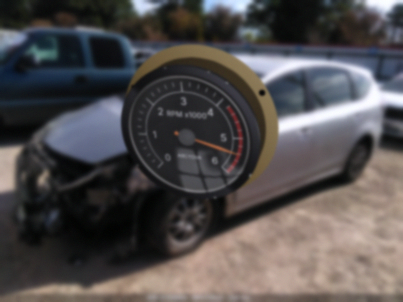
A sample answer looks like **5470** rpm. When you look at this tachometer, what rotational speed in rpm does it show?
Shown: **5400** rpm
